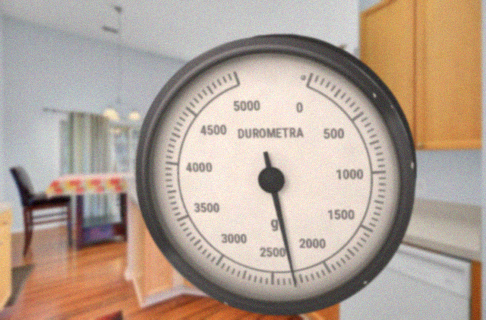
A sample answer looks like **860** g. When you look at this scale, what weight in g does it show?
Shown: **2300** g
